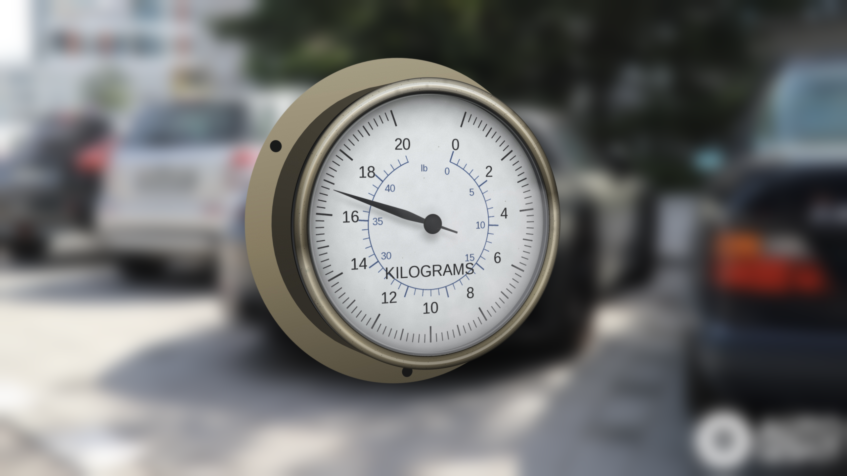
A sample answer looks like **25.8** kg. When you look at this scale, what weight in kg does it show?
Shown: **16.8** kg
